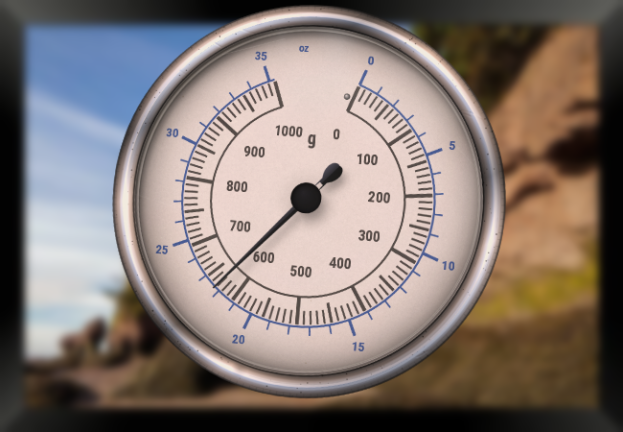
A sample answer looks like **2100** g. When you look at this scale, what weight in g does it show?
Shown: **630** g
